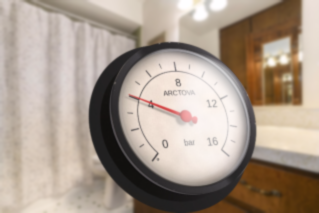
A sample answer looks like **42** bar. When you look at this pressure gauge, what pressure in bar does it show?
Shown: **4** bar
